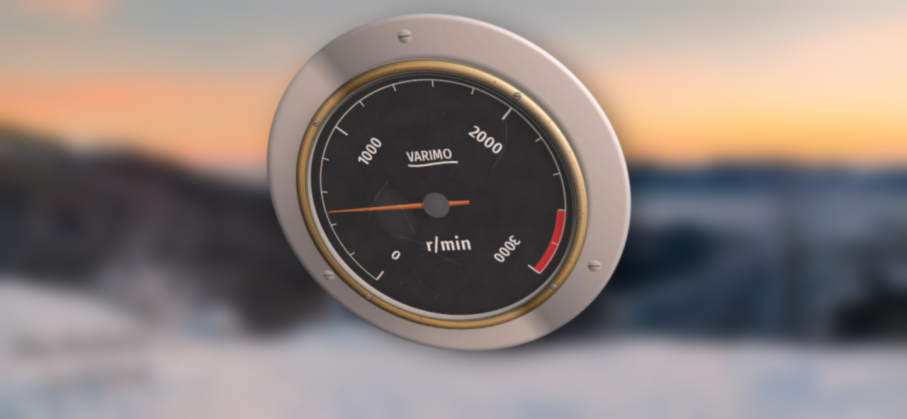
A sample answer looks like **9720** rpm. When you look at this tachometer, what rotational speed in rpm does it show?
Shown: **500** rpm
